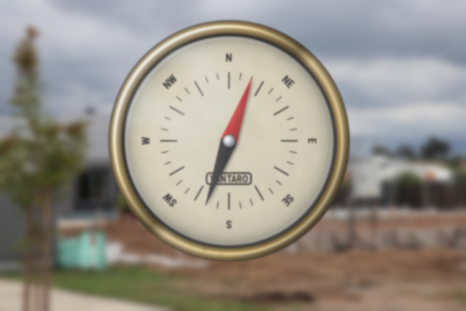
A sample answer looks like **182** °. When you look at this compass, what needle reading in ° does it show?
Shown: **20** °
